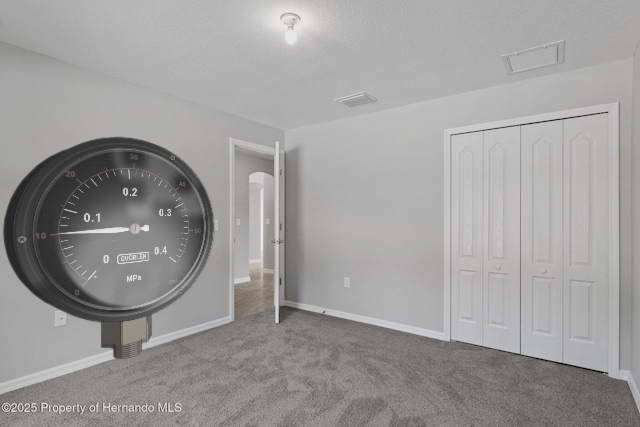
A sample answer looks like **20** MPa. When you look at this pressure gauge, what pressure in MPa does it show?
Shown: **0.07** MPa
